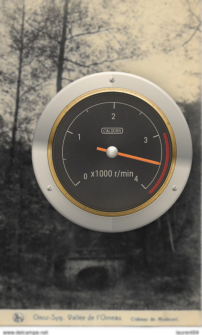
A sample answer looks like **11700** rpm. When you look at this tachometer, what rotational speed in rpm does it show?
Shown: **3500** rpm
